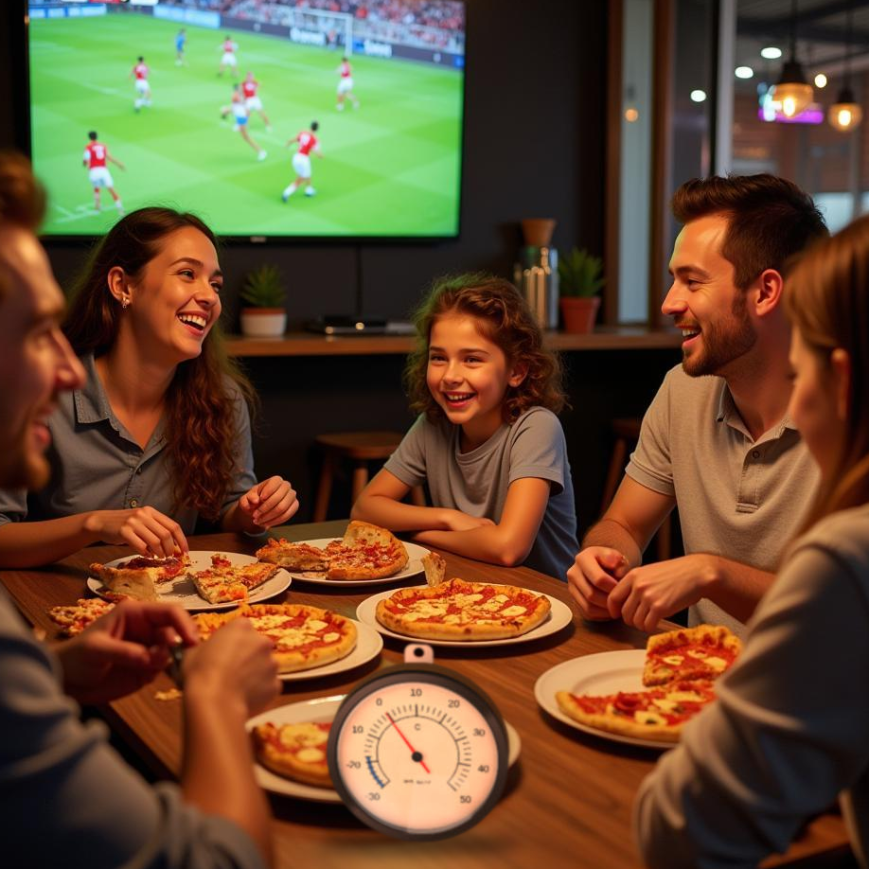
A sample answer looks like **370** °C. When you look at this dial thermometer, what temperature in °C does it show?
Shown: **0** °C
